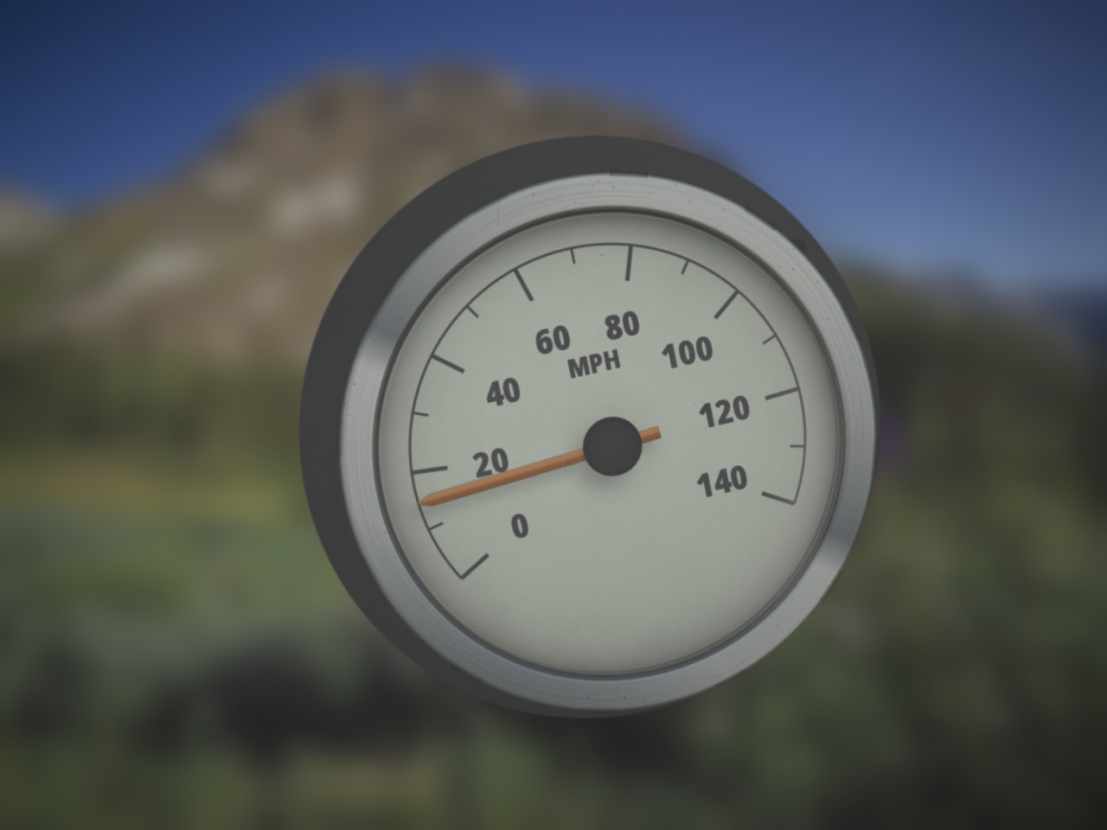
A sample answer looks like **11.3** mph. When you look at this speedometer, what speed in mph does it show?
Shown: **15** mph
